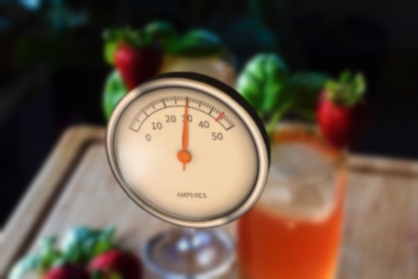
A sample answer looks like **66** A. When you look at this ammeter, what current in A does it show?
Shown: **30** A
